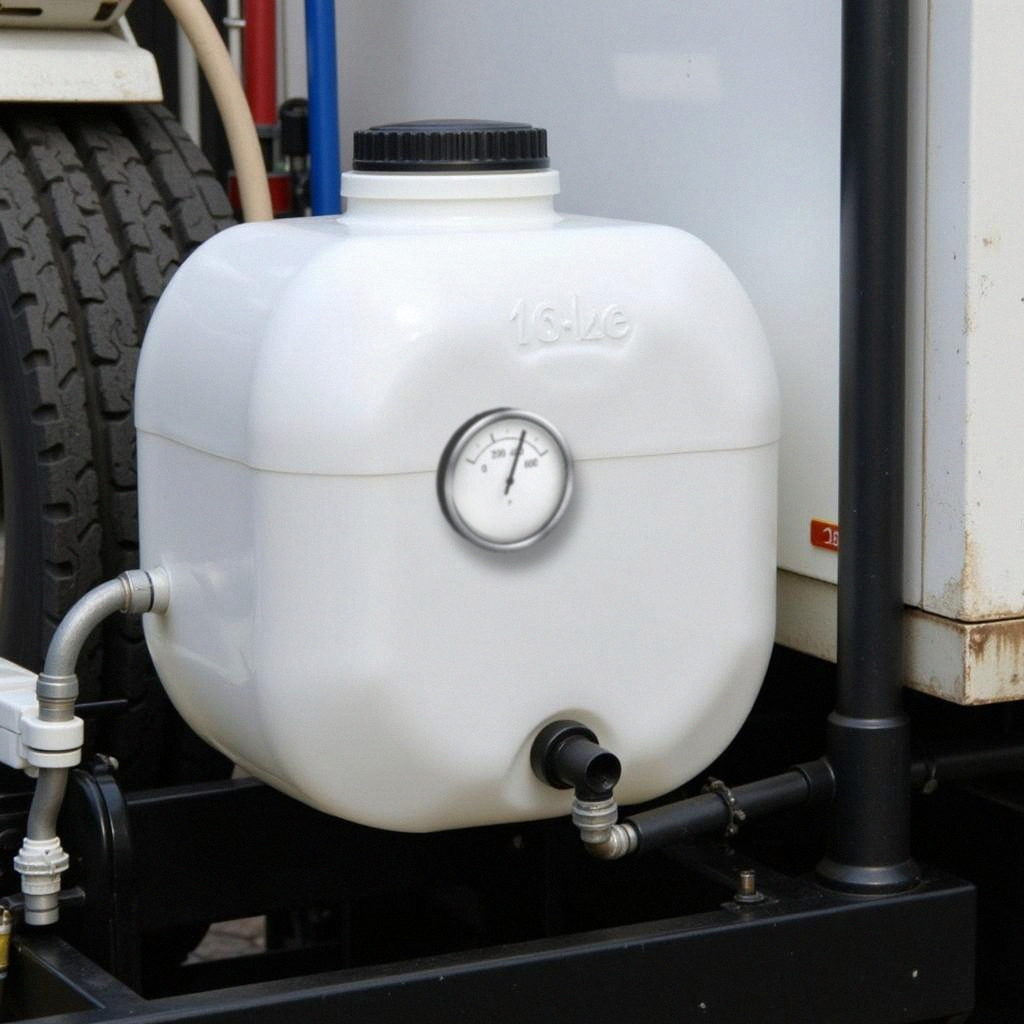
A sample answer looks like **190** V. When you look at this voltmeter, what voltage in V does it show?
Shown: **400** V
